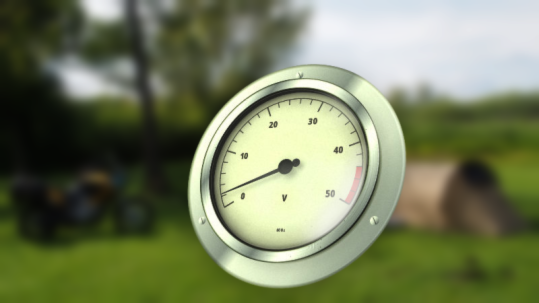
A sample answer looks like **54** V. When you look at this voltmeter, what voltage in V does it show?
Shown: **2** V
